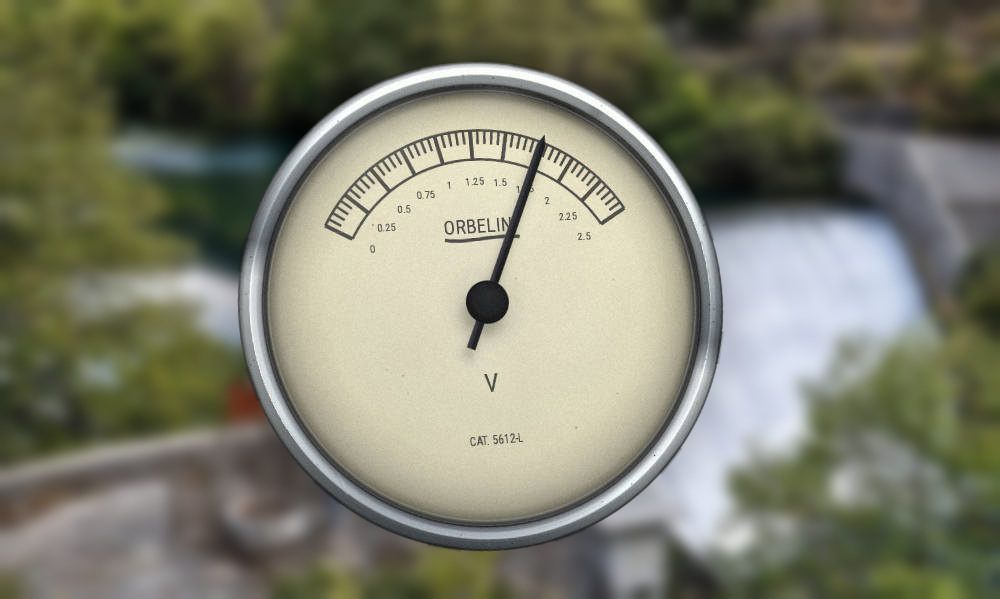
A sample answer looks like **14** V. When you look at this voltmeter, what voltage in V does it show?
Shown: **1.75** V
